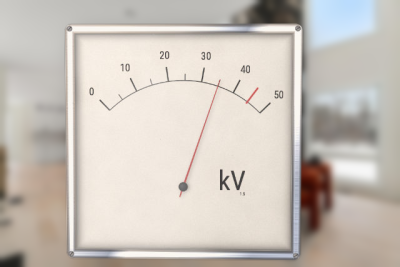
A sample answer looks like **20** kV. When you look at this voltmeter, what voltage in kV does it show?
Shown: **35** kV
